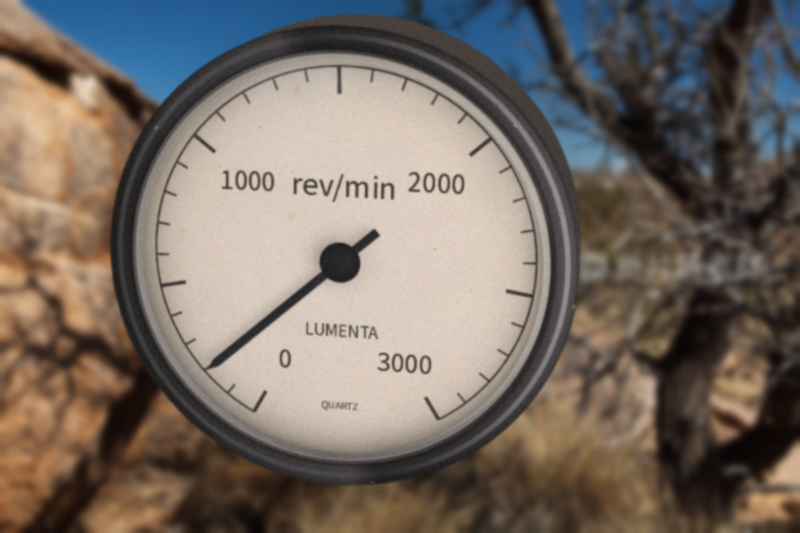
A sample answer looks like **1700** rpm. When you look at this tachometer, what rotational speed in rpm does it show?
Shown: **200** rpm
